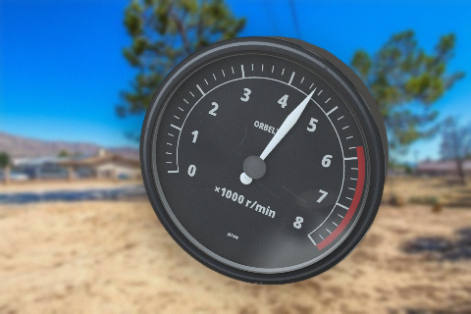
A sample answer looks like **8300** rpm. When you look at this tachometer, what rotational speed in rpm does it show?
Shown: **4500** rpm
